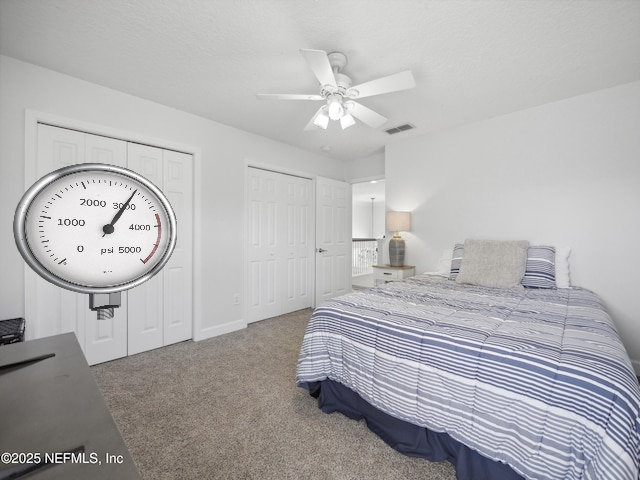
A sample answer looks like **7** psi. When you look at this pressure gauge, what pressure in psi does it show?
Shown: **3000** psi
